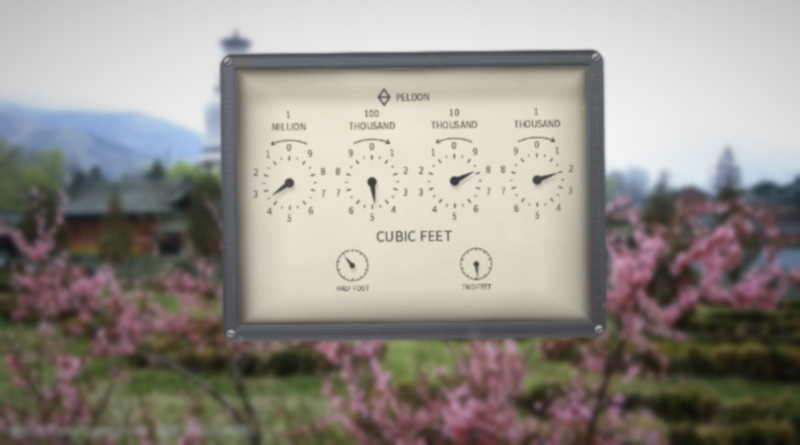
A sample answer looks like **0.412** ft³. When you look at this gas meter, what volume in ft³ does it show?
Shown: **348200** ft³
